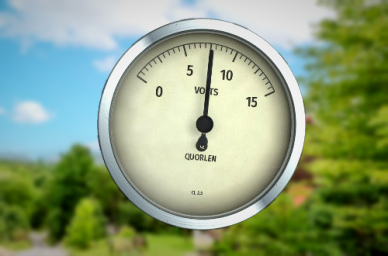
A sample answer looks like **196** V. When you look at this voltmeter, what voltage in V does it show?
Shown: **7.5** V
